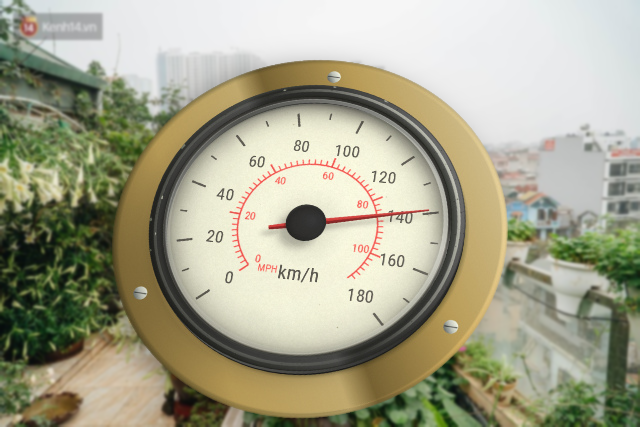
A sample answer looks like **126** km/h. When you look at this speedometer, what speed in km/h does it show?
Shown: **140** km/h
